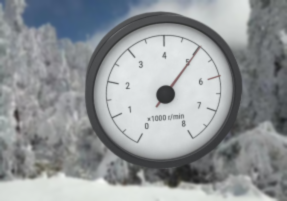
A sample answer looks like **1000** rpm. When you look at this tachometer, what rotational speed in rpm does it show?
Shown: **5000** rpm
